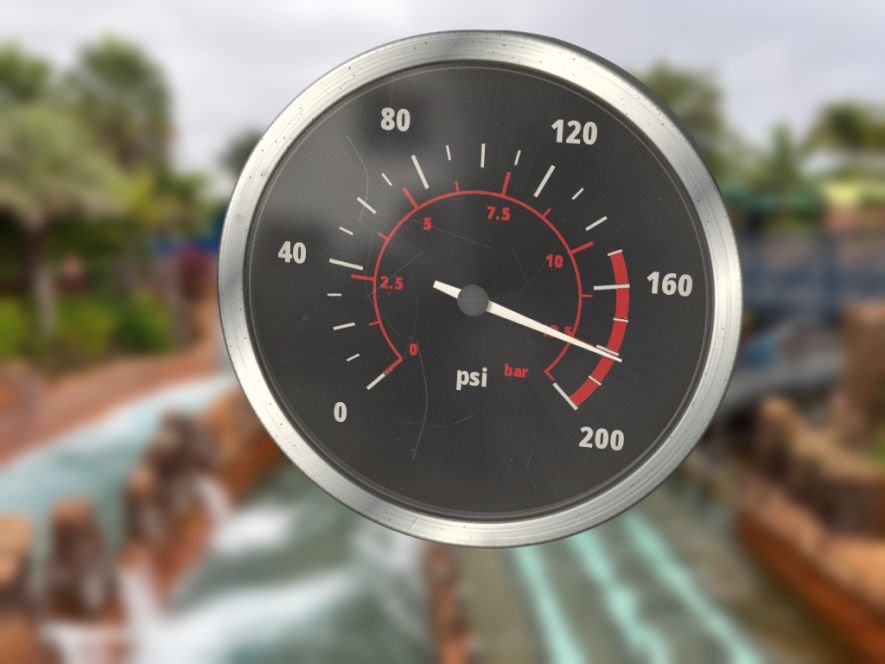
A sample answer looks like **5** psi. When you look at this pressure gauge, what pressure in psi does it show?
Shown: **180** psi
